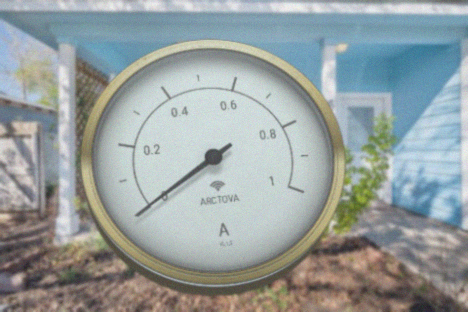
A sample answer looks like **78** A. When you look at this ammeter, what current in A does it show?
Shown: **0** A
